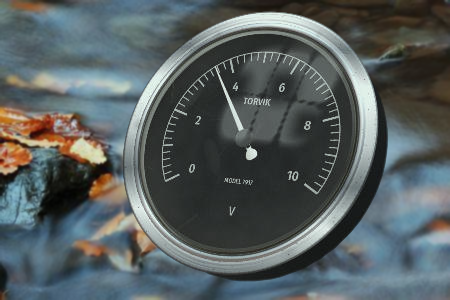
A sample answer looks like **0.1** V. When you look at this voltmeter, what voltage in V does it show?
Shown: **3.6** V
